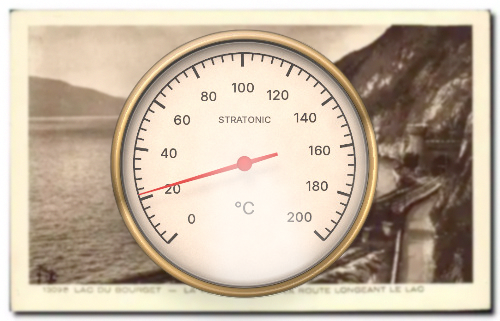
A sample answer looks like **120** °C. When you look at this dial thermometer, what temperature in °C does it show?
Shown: **22** °C
